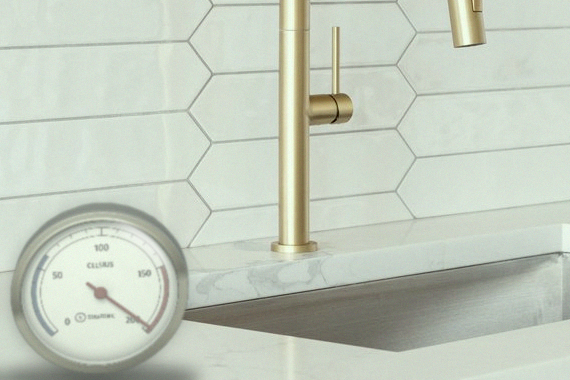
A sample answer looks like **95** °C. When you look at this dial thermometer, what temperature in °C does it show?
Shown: **195** °C
